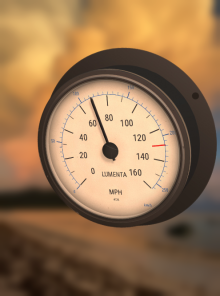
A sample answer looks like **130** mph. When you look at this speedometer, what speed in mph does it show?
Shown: **70** mph
